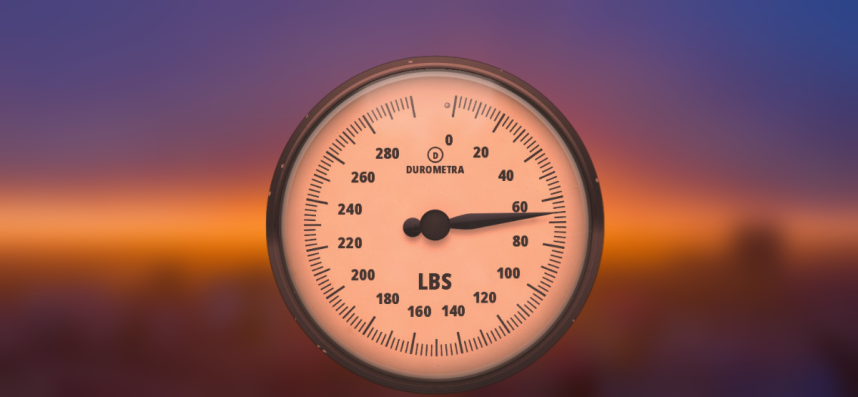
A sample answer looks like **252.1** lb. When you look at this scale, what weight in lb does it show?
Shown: **66** lb
